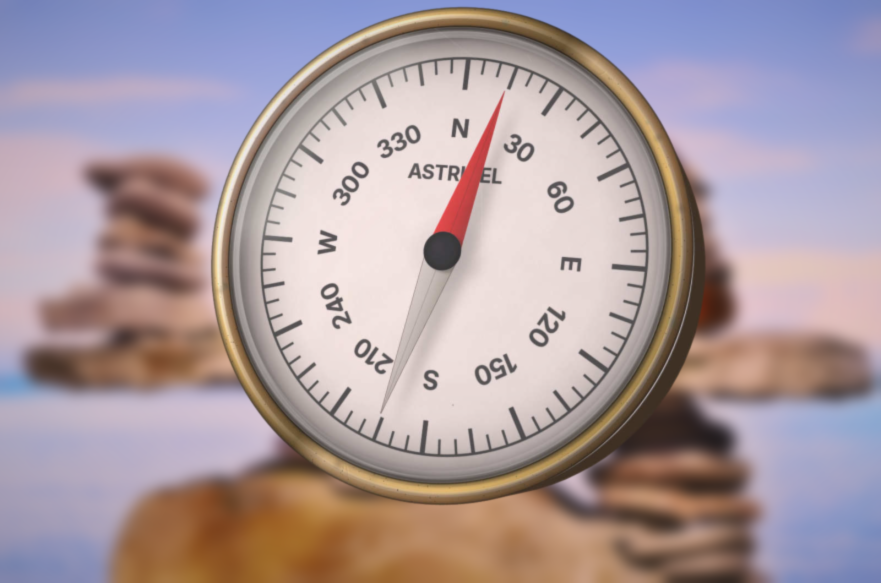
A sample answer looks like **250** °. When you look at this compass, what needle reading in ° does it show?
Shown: **15** °
